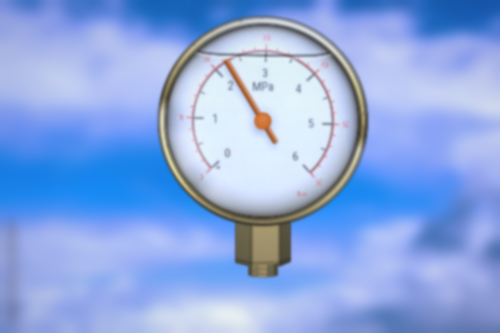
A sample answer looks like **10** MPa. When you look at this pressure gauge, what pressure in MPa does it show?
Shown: **2.25** MPa
